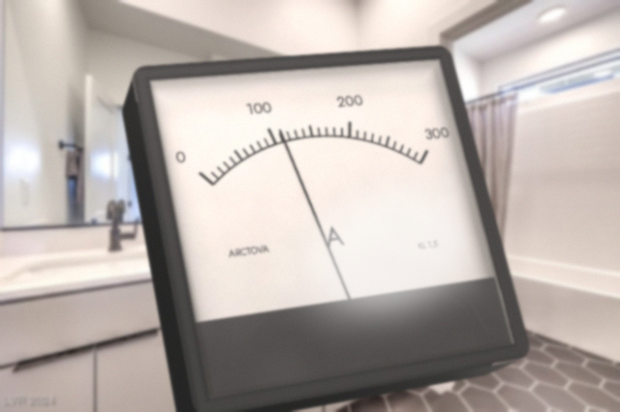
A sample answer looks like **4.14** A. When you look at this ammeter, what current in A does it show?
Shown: **110** A
